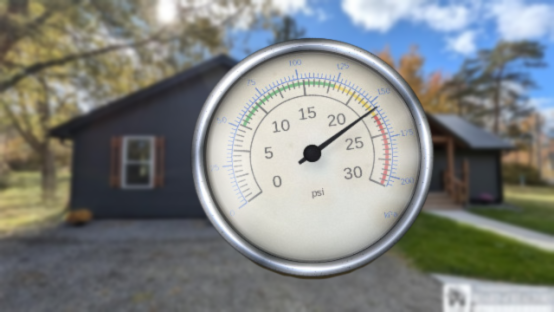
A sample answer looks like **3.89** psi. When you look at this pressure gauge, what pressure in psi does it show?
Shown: **22.5** psi
